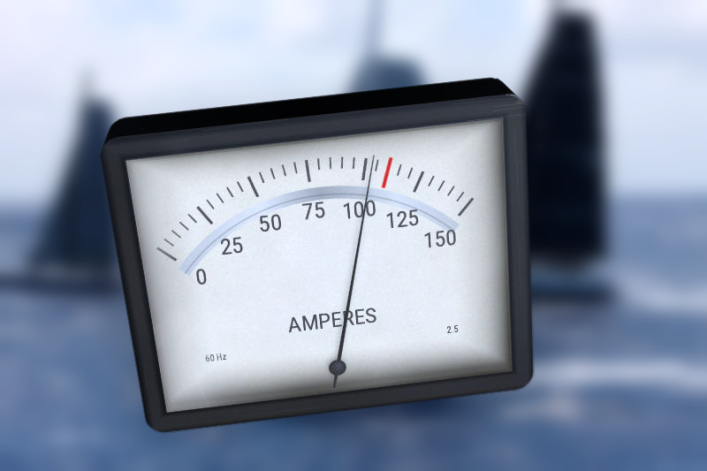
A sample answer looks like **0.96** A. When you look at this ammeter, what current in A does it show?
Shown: **102.5** A
